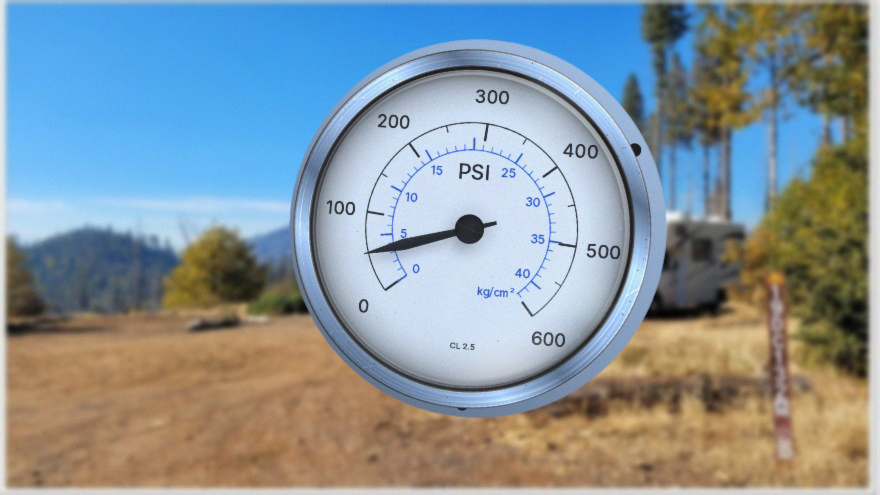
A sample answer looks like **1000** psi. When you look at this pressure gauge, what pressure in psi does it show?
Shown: **50** psi
